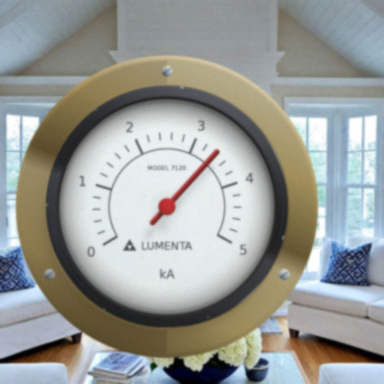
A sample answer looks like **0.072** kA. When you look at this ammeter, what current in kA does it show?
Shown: **3.4** kA
